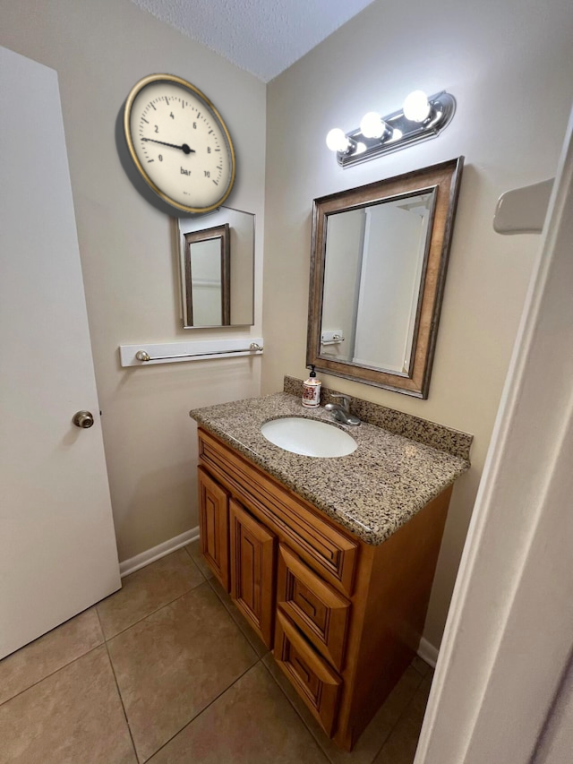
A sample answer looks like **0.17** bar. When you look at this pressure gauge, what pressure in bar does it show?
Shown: **1** bar
